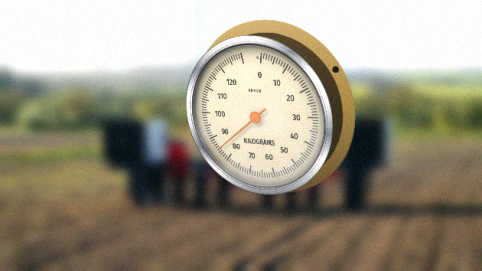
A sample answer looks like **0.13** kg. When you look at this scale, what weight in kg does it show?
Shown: **85** kg
